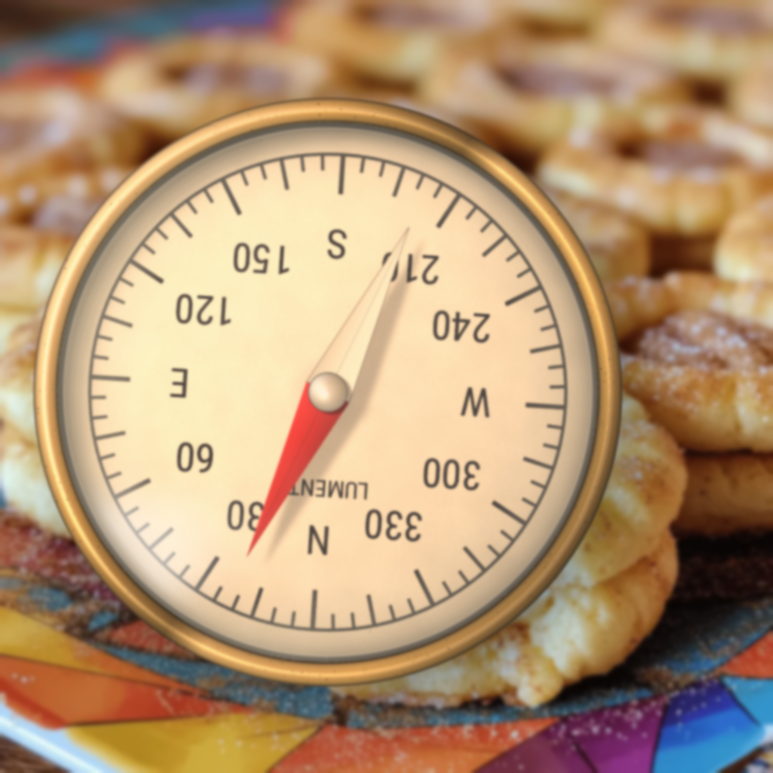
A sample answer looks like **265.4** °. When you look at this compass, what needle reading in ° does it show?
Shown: **22.5** °
